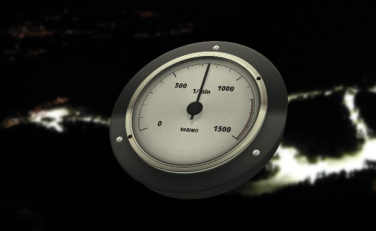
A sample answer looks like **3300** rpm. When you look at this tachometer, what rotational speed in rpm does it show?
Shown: **750** rpm
